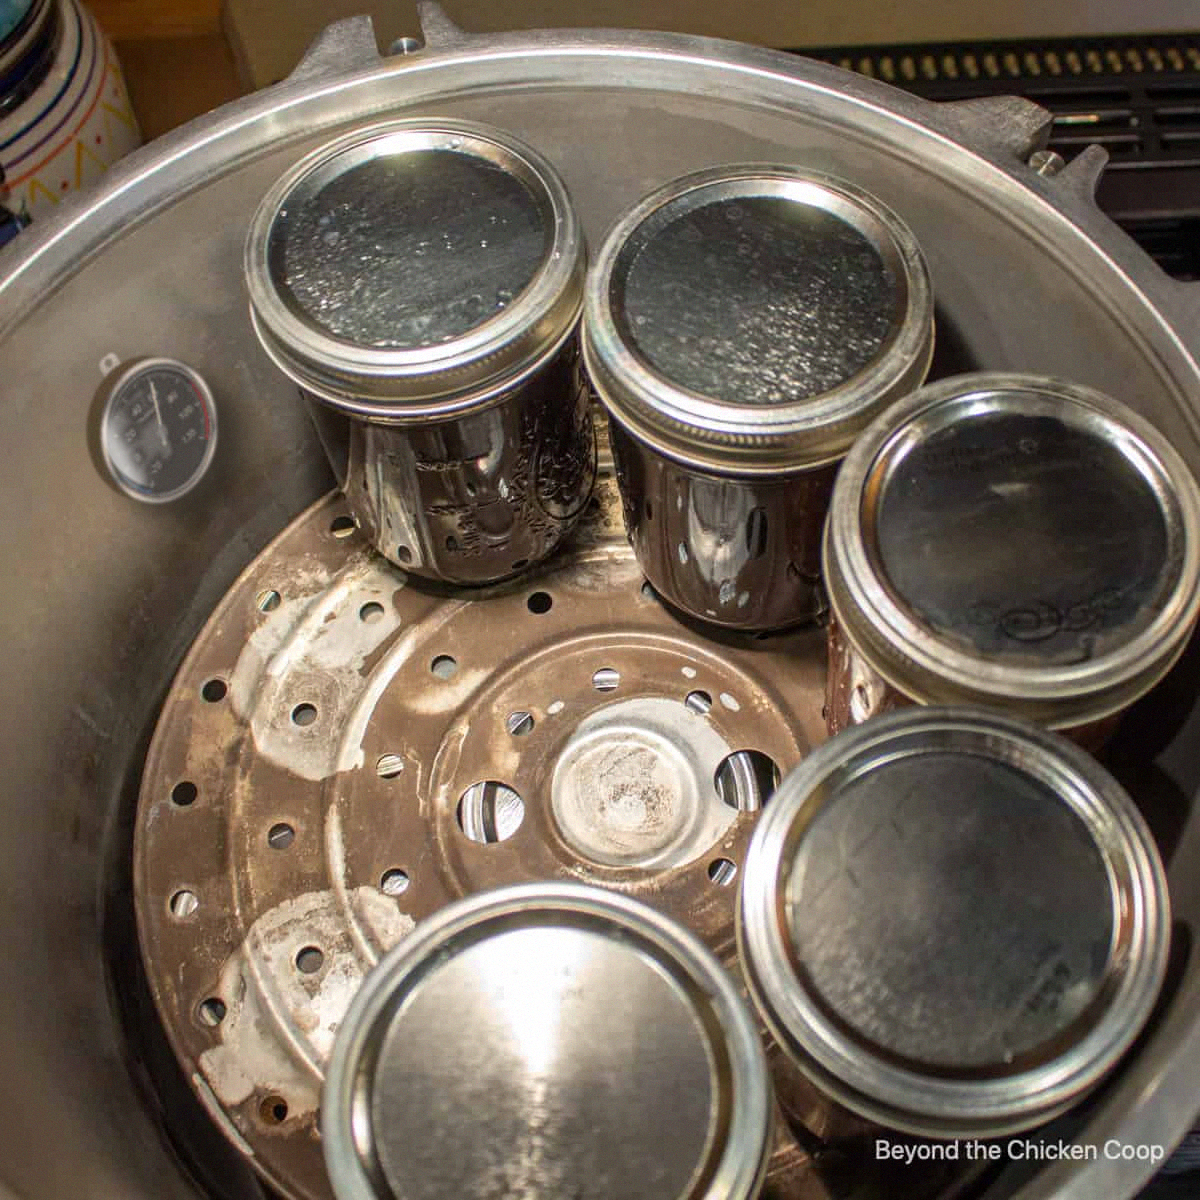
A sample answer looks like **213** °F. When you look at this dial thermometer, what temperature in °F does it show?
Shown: **60** °F
